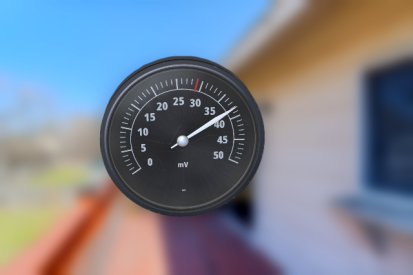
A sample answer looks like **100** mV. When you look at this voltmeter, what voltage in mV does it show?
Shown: **38** mV
